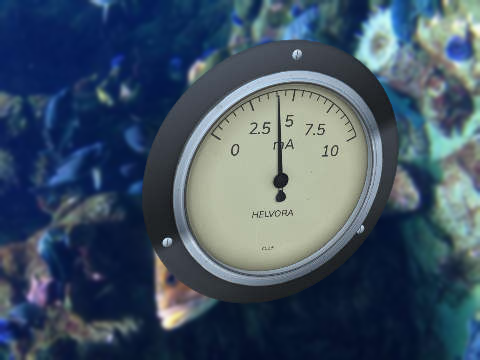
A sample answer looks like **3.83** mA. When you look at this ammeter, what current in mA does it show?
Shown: **4** mA
